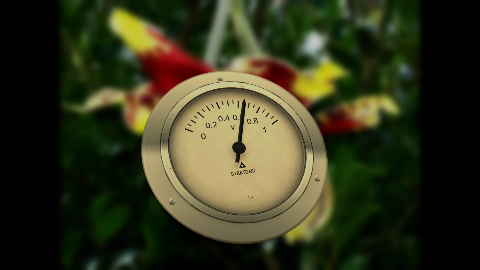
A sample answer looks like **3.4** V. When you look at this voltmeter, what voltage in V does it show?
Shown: **0.65** V
